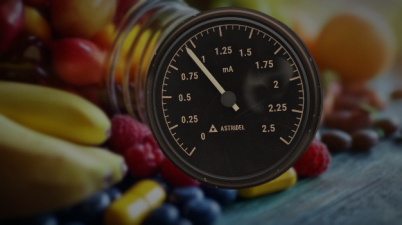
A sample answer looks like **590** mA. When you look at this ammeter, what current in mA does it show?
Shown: **0.95** mA
